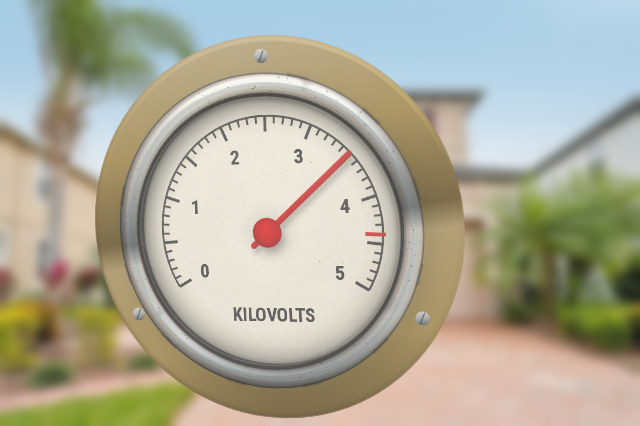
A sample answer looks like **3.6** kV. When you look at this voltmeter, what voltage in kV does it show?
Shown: **3.5** kV
